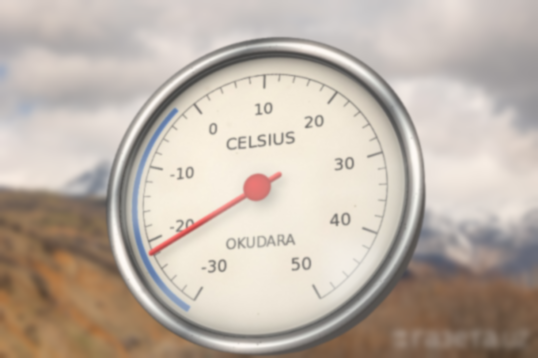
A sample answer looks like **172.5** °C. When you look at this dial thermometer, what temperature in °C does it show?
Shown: **-22** °C
